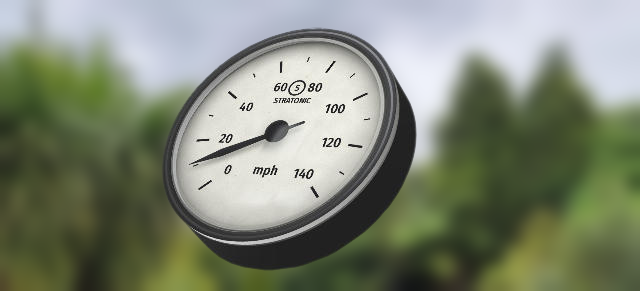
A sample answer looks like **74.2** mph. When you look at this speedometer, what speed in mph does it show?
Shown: **10** mph
